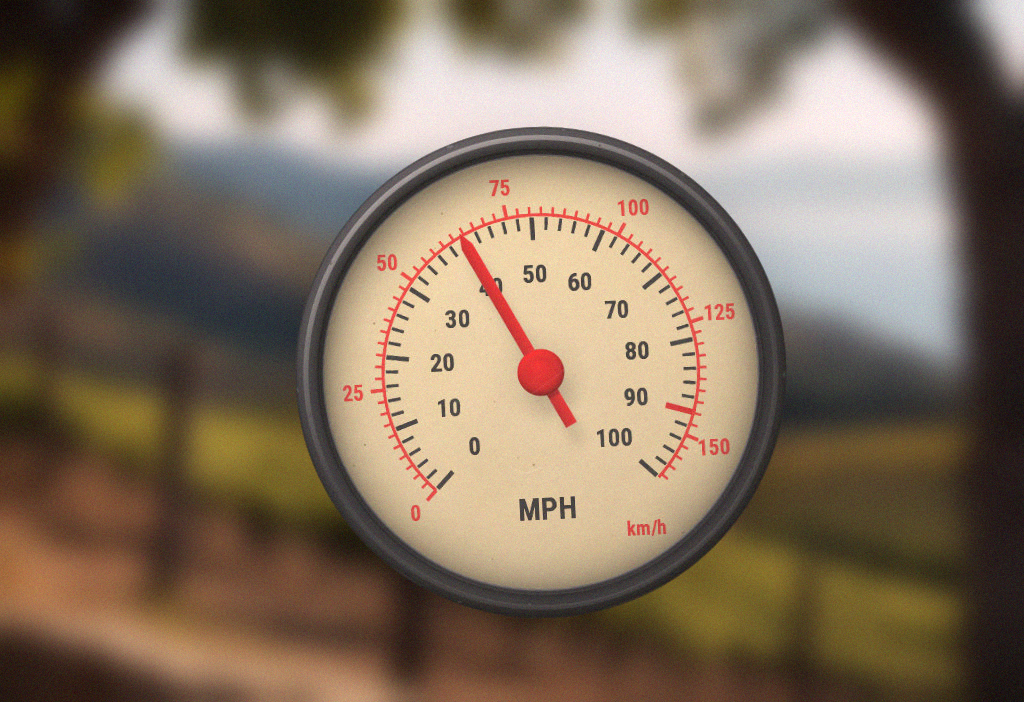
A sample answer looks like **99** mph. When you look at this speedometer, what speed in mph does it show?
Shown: **40** mph
